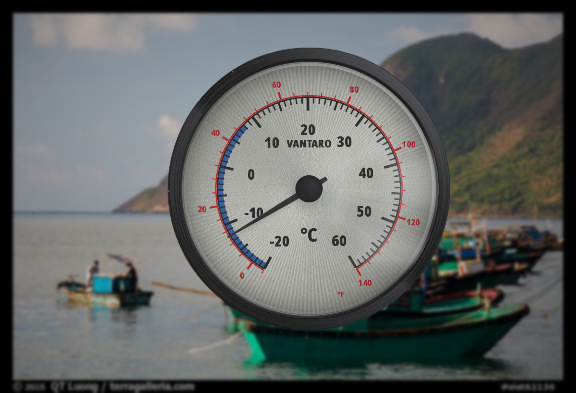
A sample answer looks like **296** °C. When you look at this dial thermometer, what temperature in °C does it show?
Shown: **-12** °C
